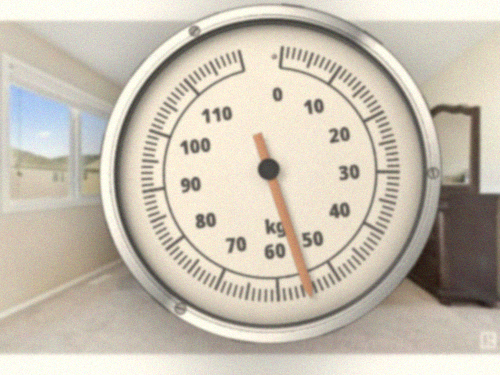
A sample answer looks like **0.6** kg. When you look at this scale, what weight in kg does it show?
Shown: **55** kg
